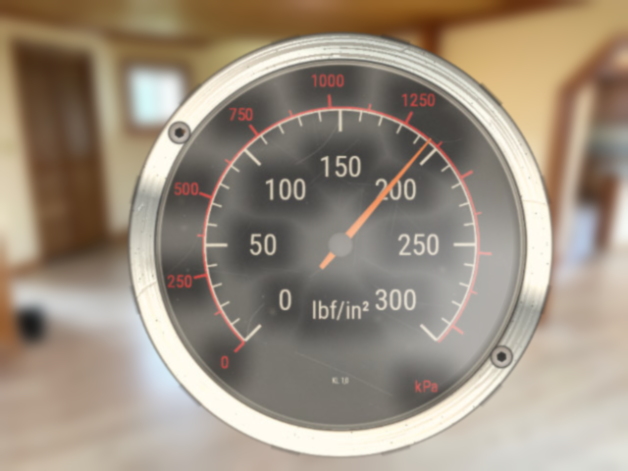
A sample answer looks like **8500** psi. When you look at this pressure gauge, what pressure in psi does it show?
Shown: **195** psi
